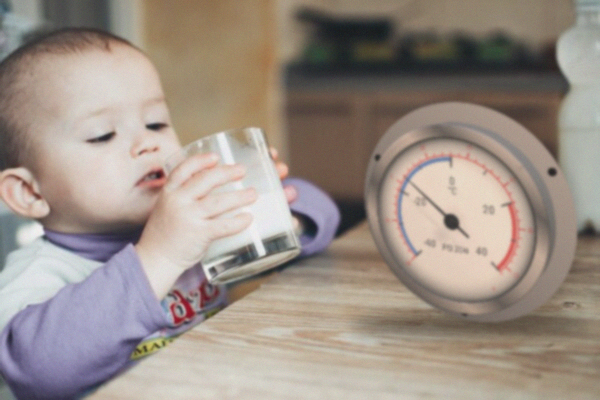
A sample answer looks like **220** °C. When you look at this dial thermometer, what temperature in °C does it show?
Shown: **-15** °C
